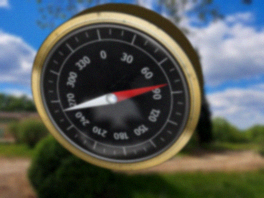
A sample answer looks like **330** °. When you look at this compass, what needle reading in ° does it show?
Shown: **80** °
